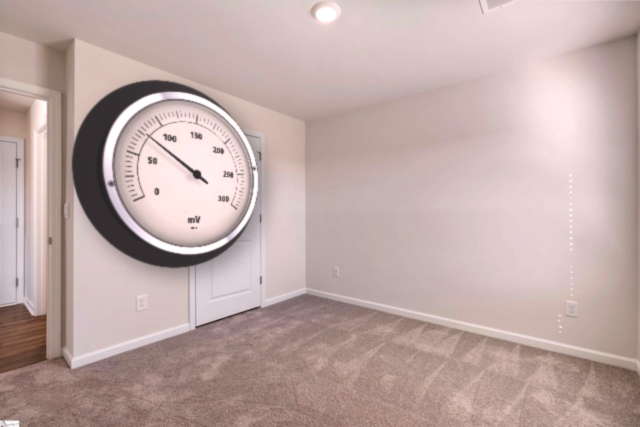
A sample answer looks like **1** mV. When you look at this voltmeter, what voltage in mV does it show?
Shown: **75** mV
